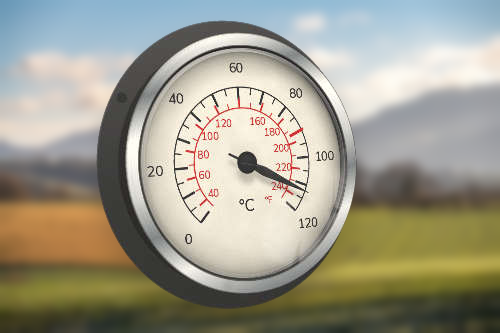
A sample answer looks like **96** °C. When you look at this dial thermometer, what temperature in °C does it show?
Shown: **112.5** °C
